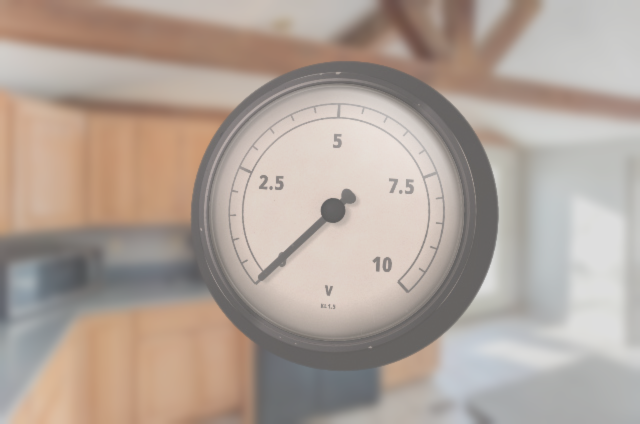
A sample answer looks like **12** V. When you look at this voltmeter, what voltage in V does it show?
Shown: **0** V
